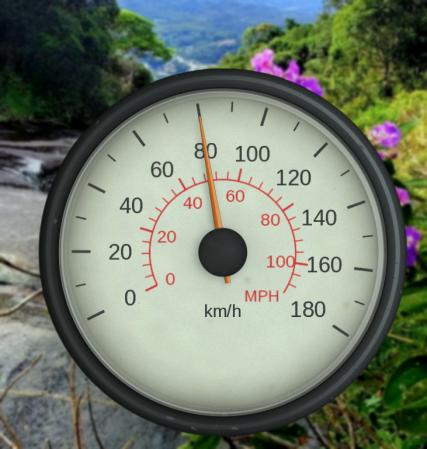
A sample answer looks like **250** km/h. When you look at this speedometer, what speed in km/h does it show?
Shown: **80** km/h
